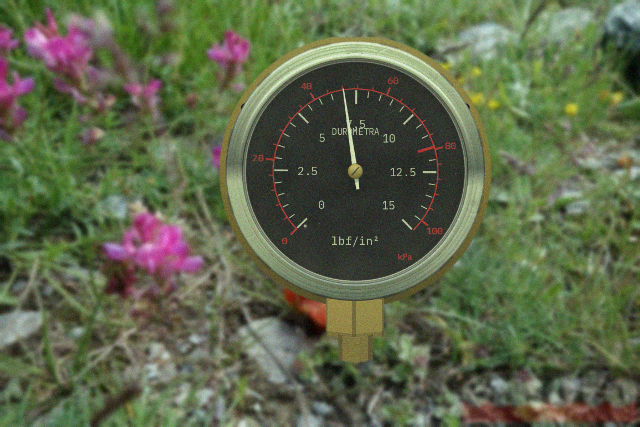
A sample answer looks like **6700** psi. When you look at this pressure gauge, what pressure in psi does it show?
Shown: **7** psi
